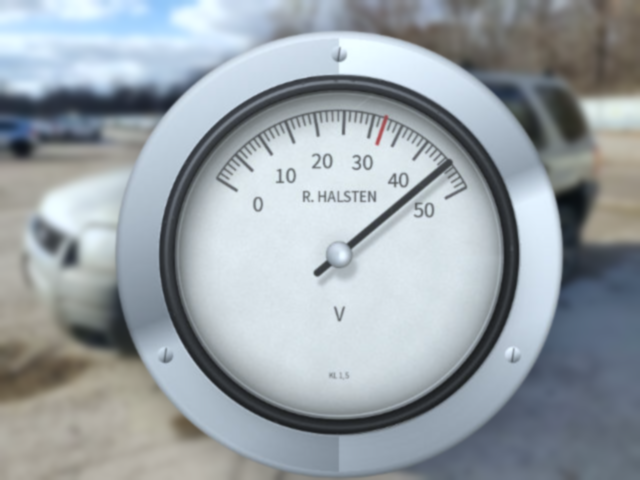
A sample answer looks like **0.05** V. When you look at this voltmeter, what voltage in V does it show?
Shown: **45** V
